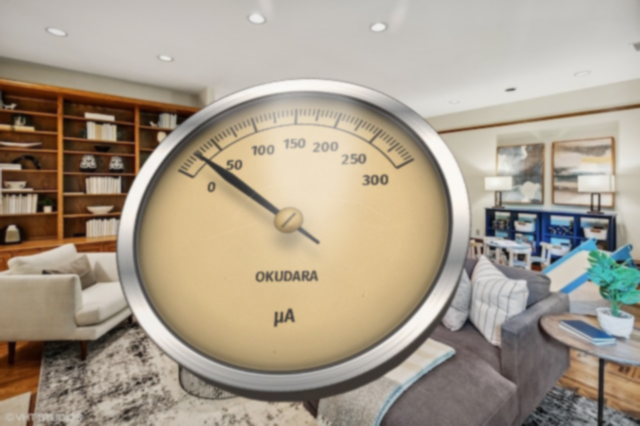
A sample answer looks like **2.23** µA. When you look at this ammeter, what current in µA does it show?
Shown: **25** µA
